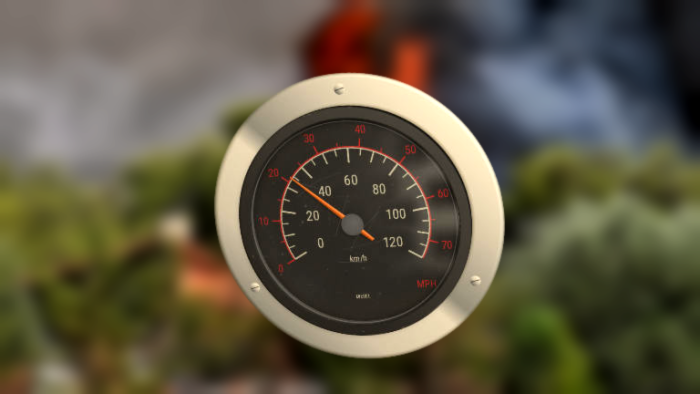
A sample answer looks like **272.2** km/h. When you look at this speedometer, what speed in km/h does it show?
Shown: **35** km/h
